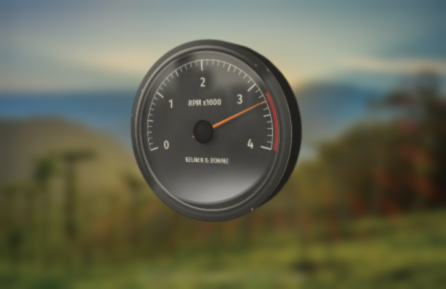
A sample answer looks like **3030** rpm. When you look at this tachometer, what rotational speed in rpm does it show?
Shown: **3300** rpm
